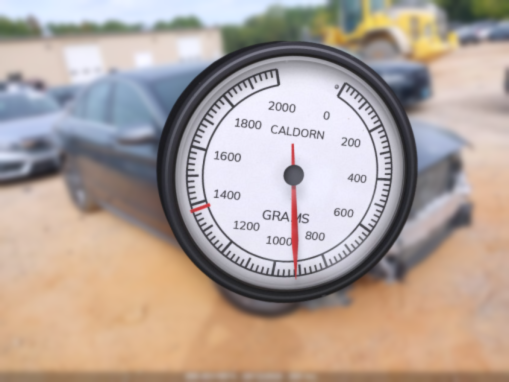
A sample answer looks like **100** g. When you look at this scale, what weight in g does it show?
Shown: **920** g
